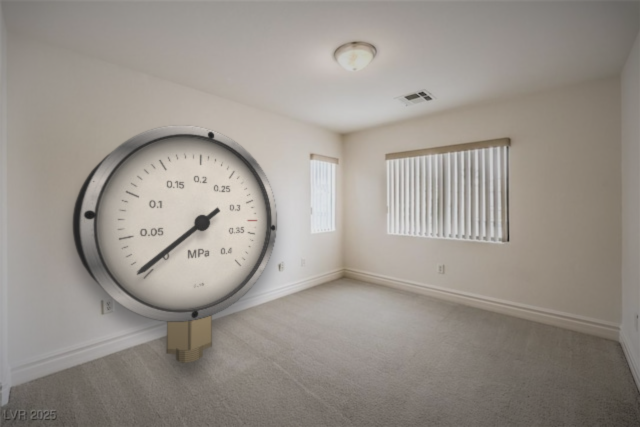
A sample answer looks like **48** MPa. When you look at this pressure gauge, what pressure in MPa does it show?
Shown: **0.01** MPa
